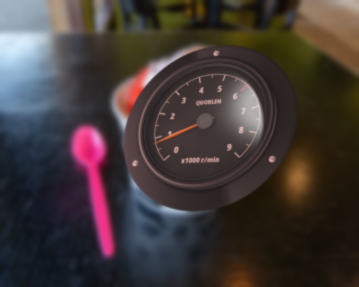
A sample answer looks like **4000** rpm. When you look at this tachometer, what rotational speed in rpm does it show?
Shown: **750** rpm
